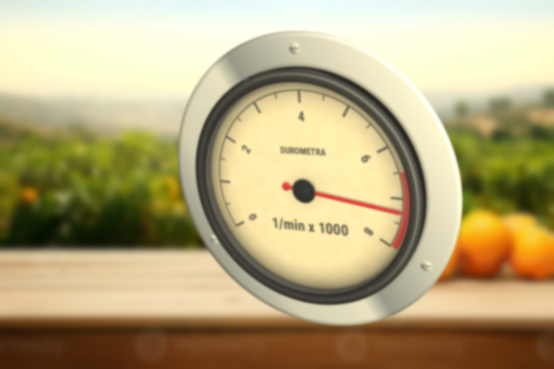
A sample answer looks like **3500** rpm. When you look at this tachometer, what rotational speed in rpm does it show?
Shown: **7250** rpm
